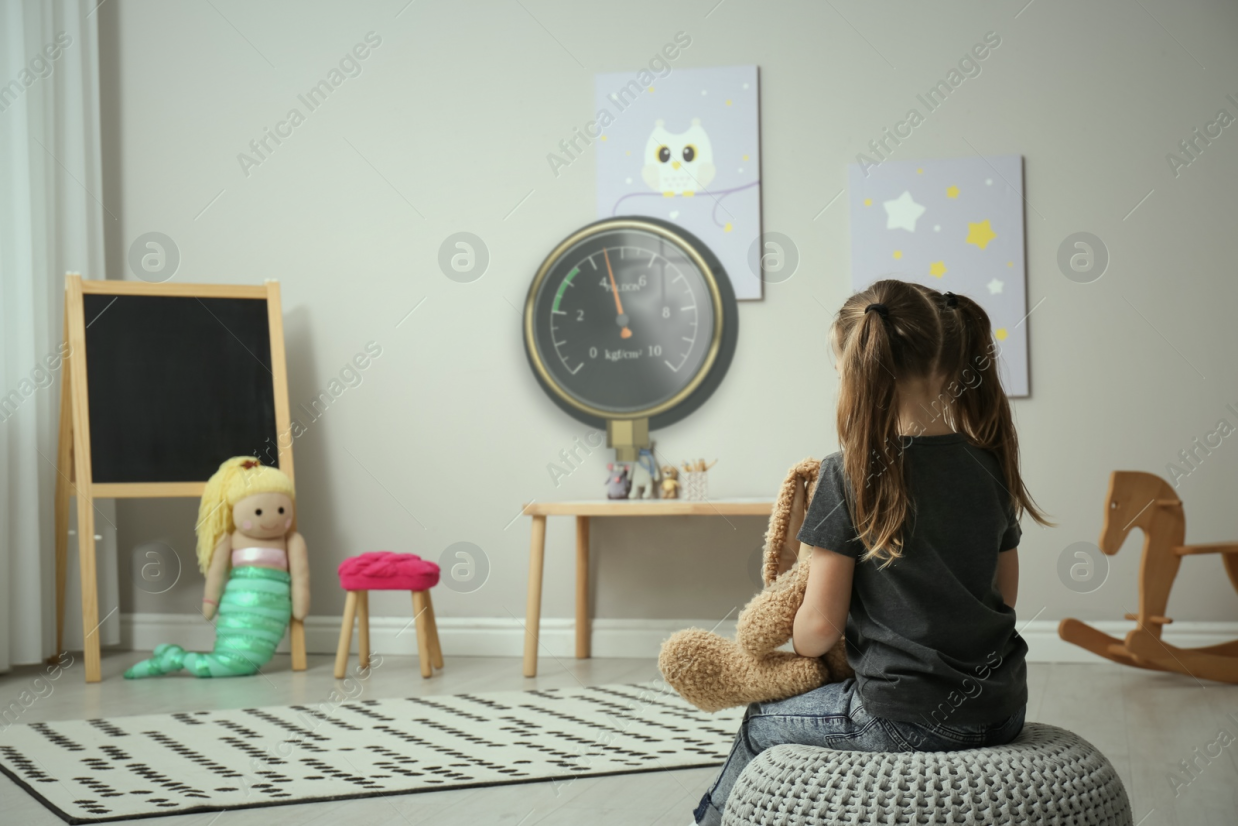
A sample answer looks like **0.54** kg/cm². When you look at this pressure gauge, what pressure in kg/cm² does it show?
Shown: **4.5** kg/cm²
